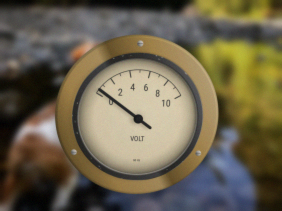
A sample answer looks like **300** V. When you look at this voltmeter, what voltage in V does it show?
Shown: **0.5** V
